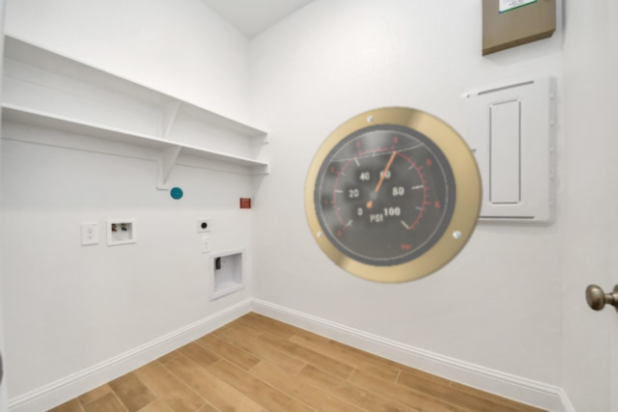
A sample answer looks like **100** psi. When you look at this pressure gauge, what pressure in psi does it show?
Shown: **60** psi
